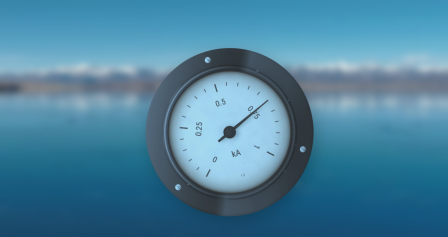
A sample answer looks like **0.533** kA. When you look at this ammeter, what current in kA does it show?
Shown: **0.75** kA
